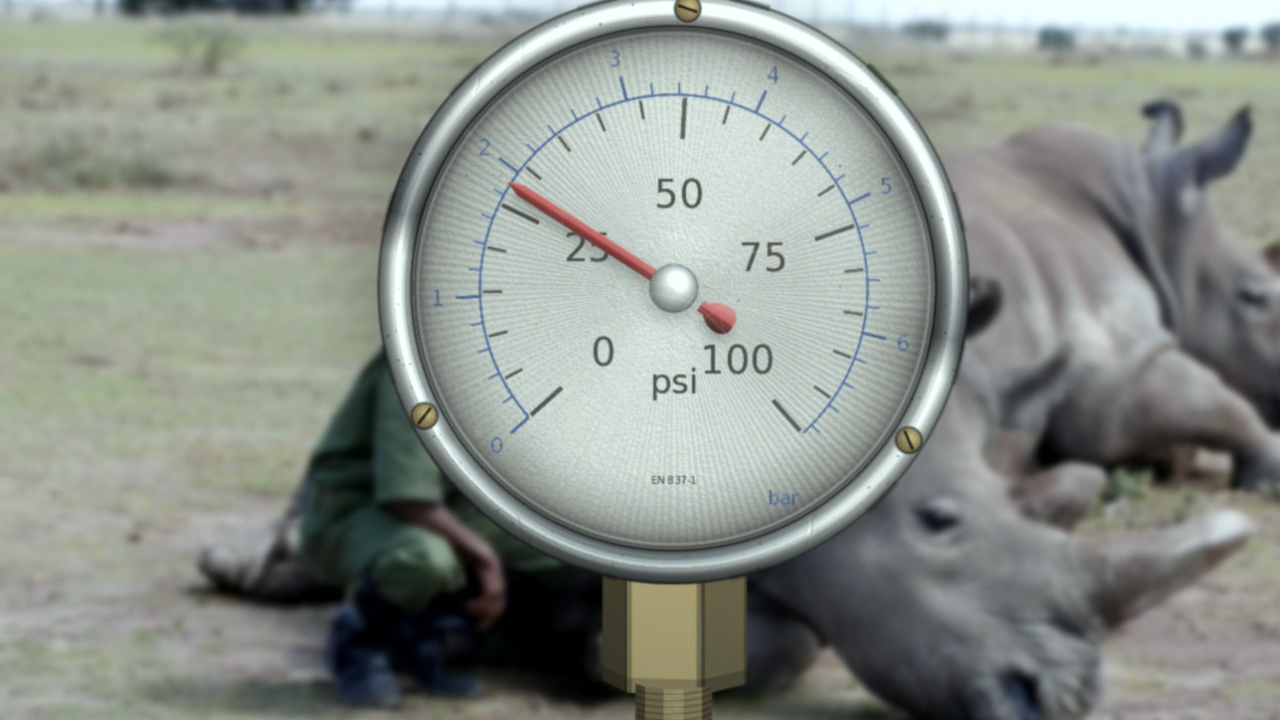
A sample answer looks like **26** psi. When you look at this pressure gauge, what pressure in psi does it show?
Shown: **27.5** psi
